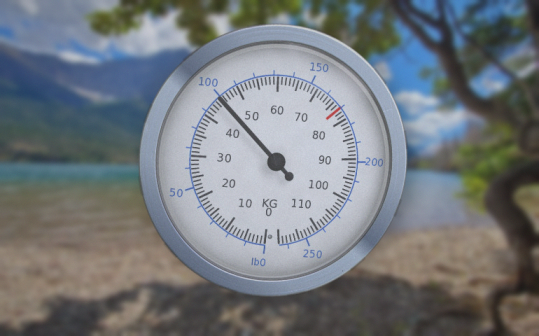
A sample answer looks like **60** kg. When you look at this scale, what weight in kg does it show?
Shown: **45** kg
